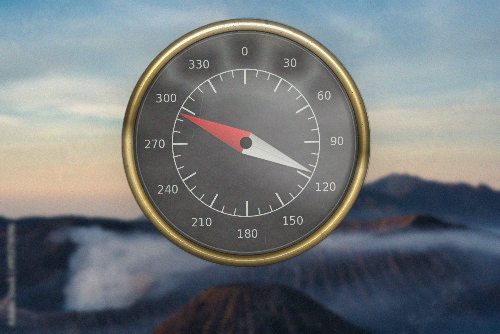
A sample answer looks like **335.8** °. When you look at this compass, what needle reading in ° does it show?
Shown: **295** °
